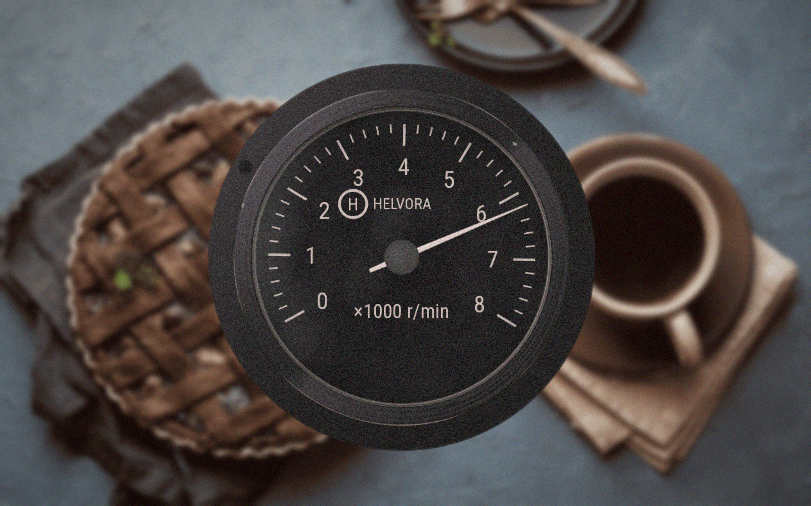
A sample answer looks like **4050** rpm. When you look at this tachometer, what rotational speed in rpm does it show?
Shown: **6200** rpm
